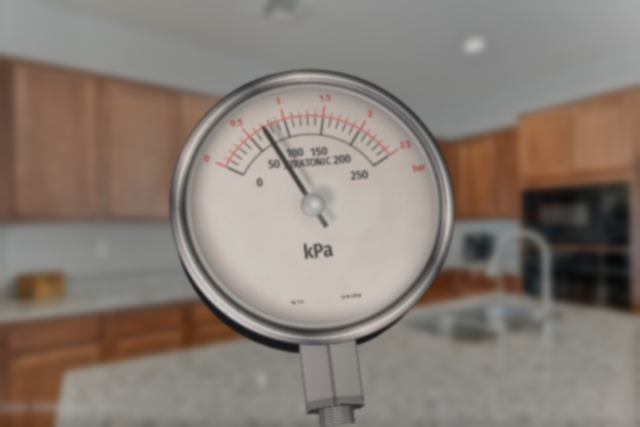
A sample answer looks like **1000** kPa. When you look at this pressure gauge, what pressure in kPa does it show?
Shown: **70** kPa
